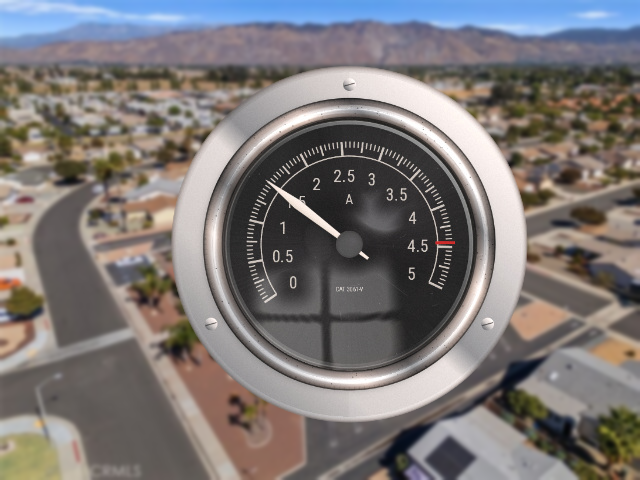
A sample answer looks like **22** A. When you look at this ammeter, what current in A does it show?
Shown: **1.5** A
